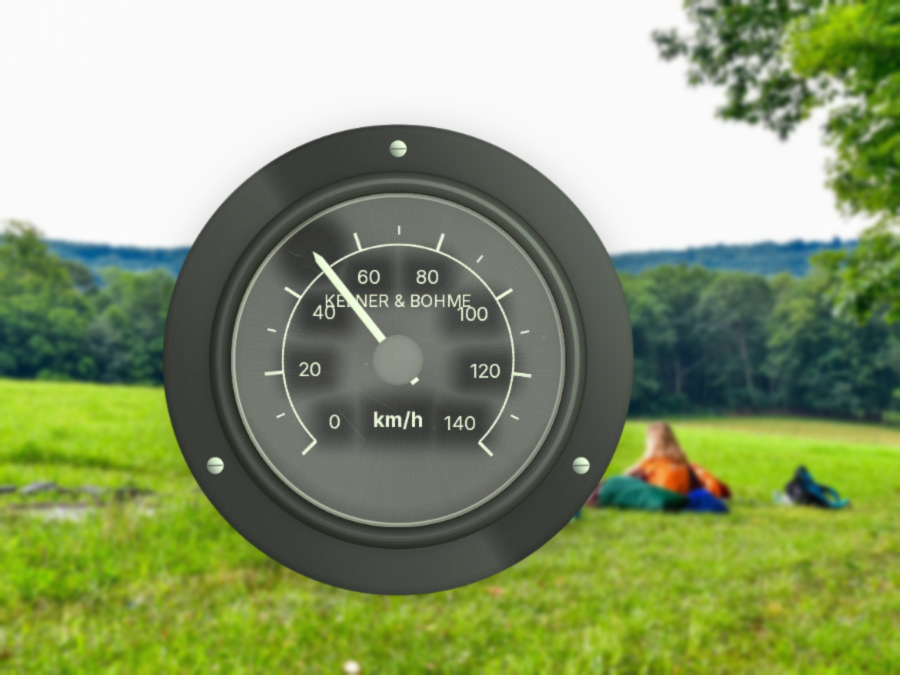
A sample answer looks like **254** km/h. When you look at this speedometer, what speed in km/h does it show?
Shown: **50** km/h
